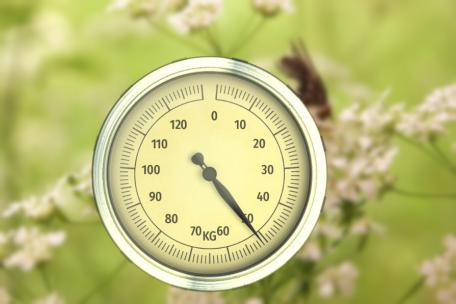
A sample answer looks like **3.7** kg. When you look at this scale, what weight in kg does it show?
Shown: **51** kg
